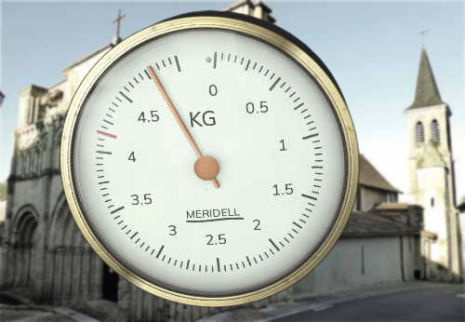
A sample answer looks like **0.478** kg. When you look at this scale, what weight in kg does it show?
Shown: **4.8** kg
